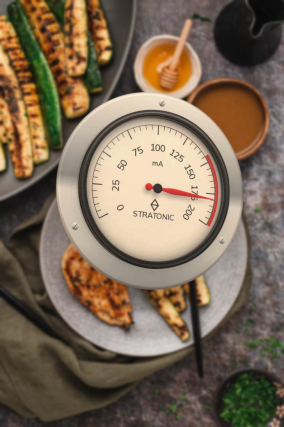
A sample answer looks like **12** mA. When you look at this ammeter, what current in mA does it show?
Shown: **180** mA
